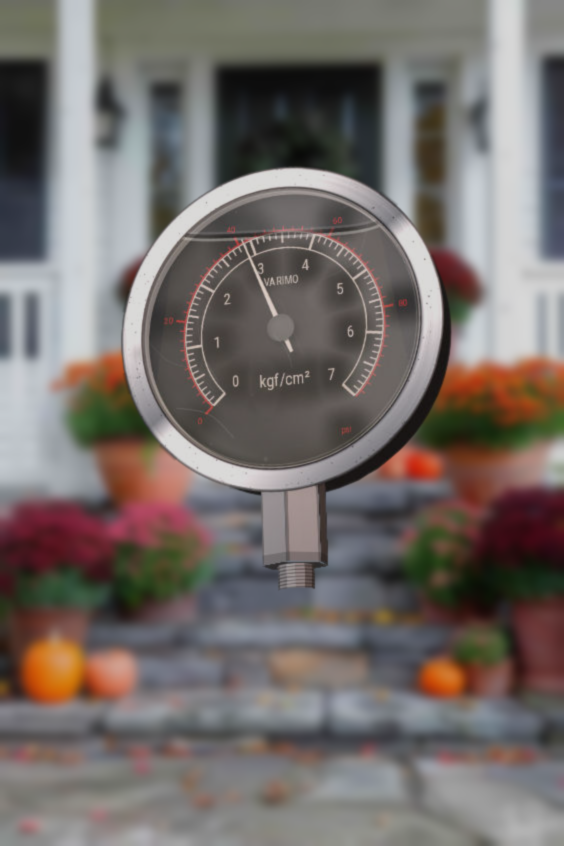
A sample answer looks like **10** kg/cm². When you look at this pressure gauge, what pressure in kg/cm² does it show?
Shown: **2.9** kg/cm²
